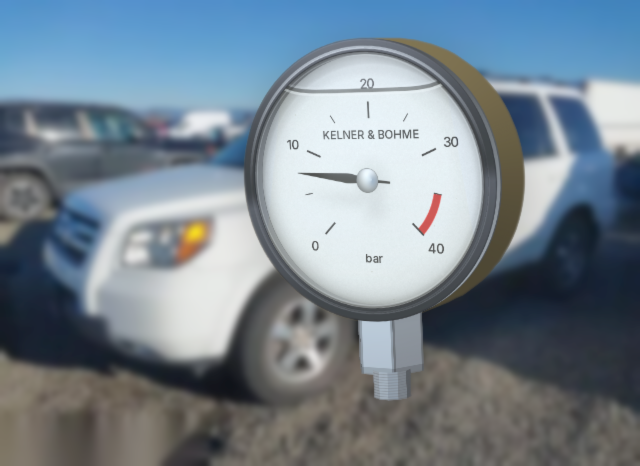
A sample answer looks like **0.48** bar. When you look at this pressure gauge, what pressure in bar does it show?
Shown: **7.5** bar
